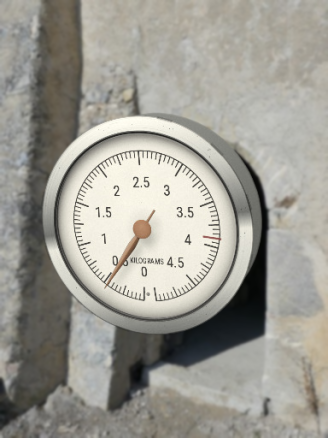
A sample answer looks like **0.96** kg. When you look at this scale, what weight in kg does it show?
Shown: **0.45** kg
